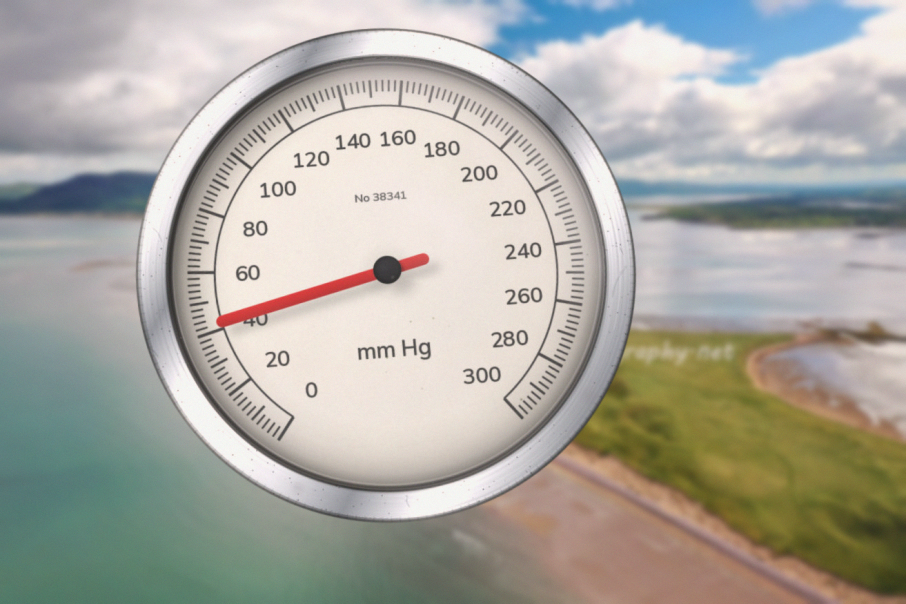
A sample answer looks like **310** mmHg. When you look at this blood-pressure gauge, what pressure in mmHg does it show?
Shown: **42** mmHg
